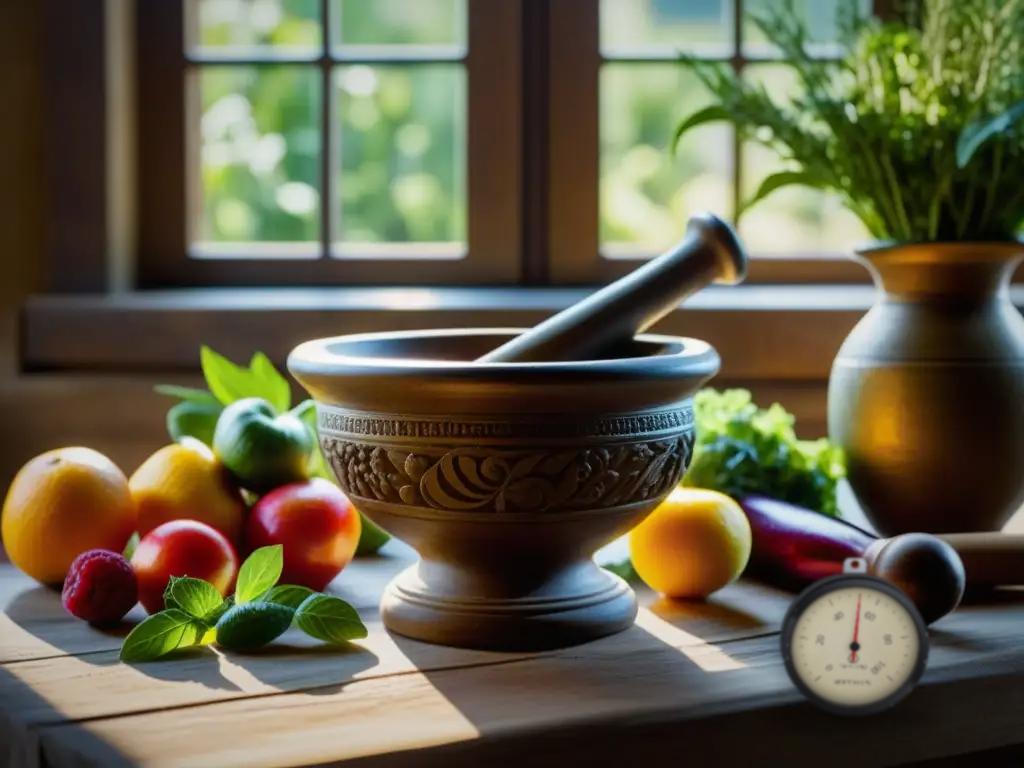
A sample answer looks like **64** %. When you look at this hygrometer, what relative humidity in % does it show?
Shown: **52** %
